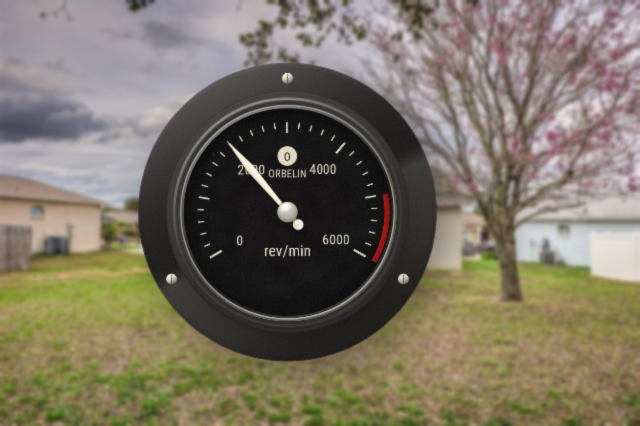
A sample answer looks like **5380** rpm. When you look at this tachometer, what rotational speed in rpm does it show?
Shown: **2000** rpm
